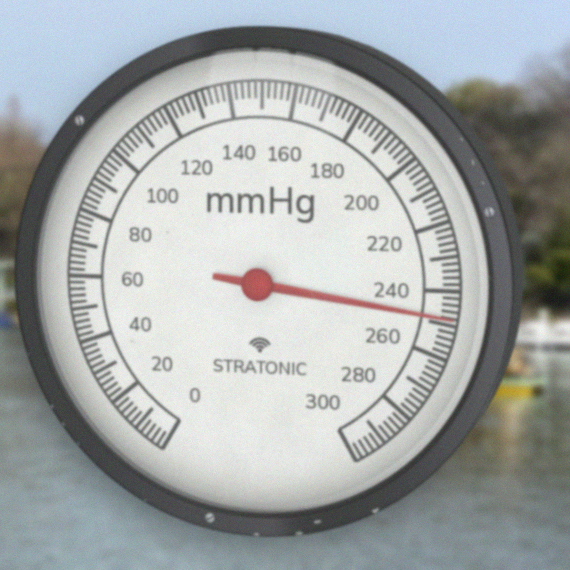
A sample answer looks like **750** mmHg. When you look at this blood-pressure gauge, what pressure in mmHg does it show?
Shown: **248** mmHg
